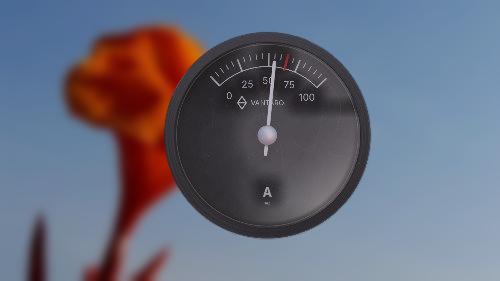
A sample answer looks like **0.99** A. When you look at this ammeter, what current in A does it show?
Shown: **55** A
